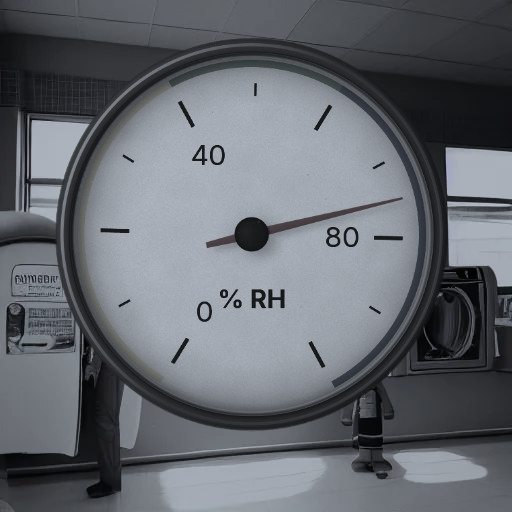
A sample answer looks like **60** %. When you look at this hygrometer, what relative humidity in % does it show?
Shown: **75** %
